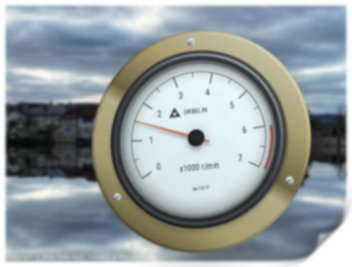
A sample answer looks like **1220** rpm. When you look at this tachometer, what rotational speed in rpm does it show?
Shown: **1500** rpm
